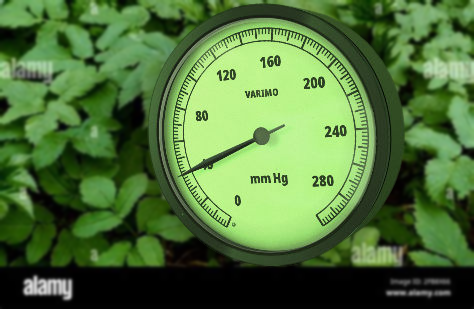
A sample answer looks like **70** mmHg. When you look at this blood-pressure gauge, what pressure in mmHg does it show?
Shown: **40** mmHg
